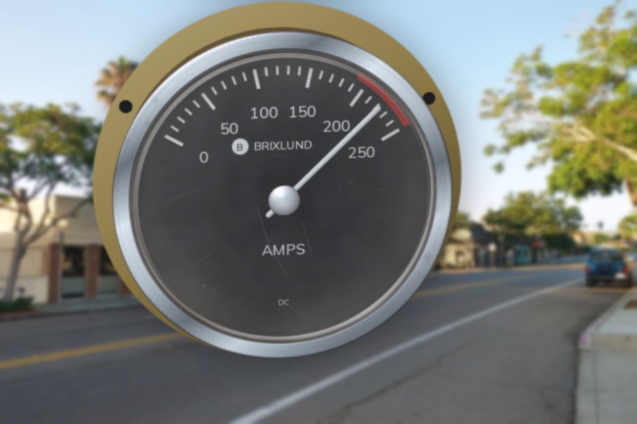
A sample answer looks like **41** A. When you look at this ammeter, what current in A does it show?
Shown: **220** A
